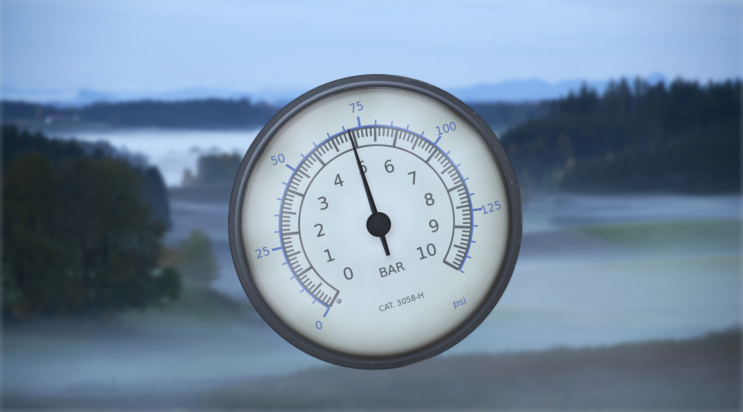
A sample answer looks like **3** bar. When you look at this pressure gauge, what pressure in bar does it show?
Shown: **4.9** bar
